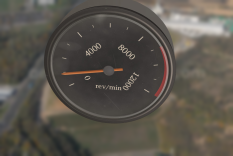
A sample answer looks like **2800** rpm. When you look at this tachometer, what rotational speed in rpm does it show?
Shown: **1000** rpm
